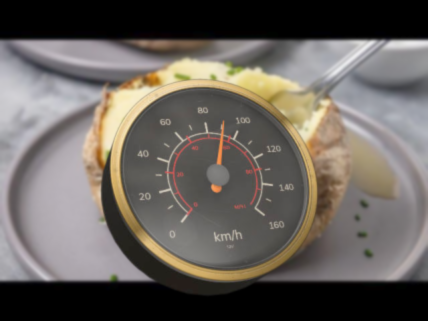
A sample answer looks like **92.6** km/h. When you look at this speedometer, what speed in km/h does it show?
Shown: **90** km/h
